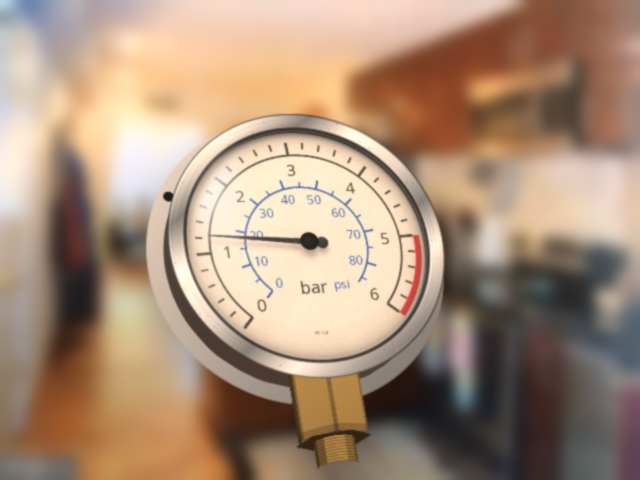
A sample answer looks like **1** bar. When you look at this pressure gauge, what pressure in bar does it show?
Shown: **1.2** bar
